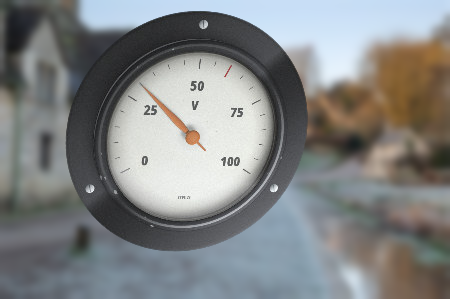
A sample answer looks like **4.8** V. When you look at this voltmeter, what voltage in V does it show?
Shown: **30** V
